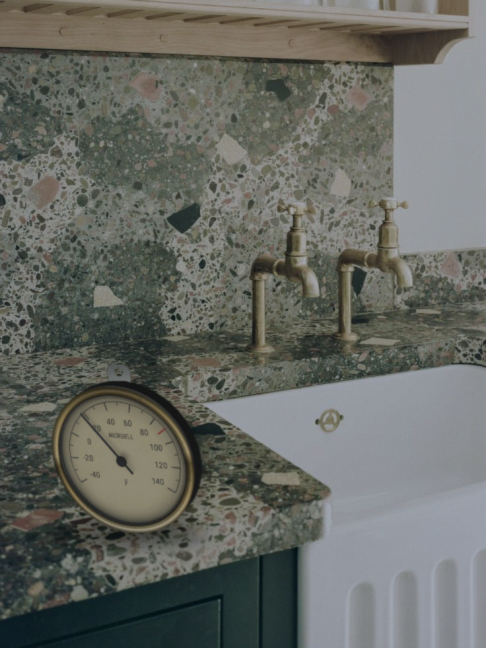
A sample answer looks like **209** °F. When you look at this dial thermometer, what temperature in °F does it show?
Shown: **20** °F
